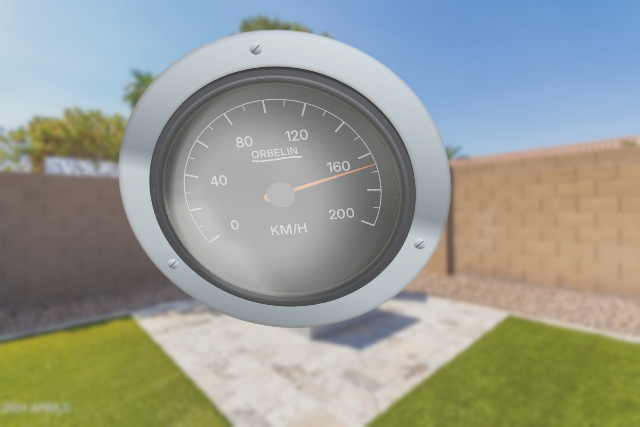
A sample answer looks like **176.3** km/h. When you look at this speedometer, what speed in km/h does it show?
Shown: **165** km/h
